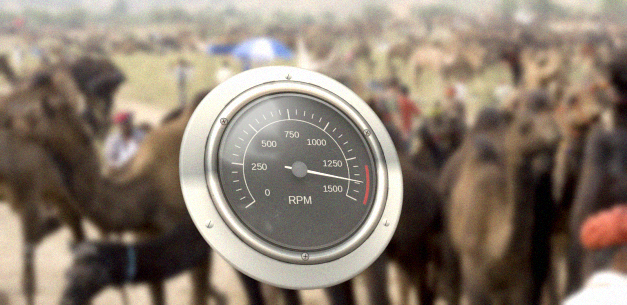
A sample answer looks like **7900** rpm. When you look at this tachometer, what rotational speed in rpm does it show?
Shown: **1400** rpm
